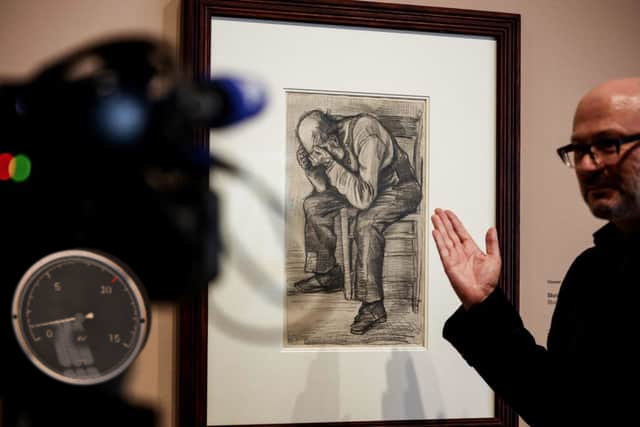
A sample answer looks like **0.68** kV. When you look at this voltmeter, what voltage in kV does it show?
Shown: **1** kV
